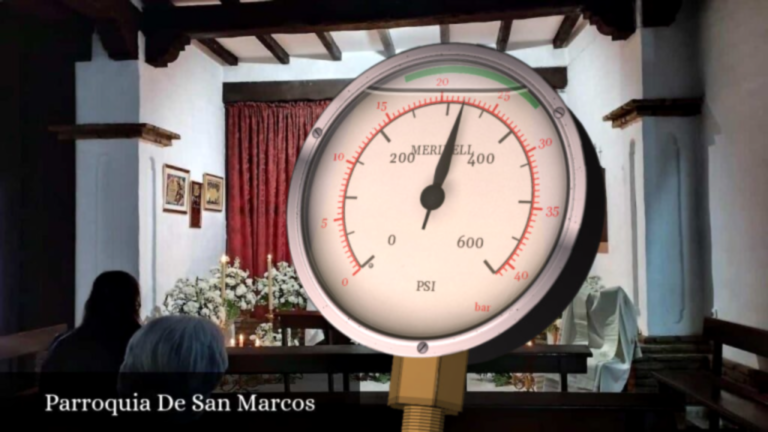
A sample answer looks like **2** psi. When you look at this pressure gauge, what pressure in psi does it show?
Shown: **325** psi
